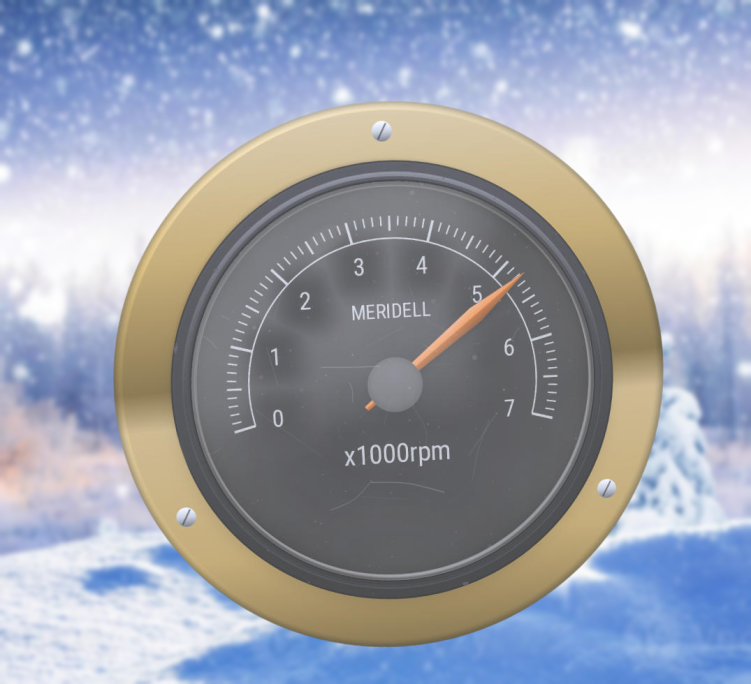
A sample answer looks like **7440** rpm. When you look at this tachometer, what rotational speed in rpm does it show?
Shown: **5200** rpm
